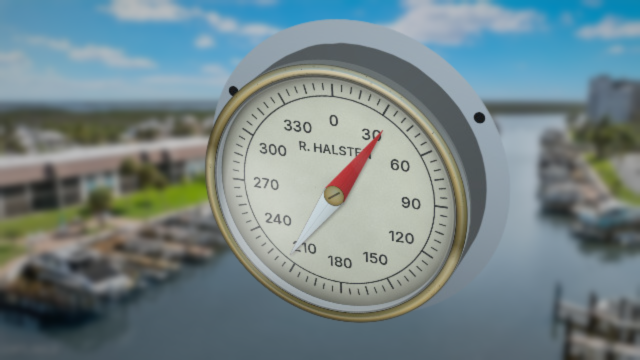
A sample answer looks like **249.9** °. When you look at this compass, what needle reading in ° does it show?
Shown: **35** °
